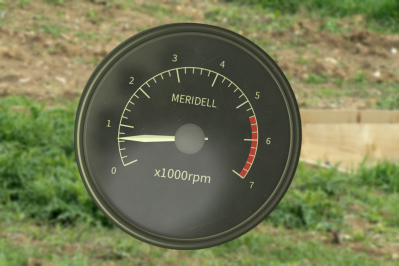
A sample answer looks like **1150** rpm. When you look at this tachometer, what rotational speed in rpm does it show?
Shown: **700** rpm
